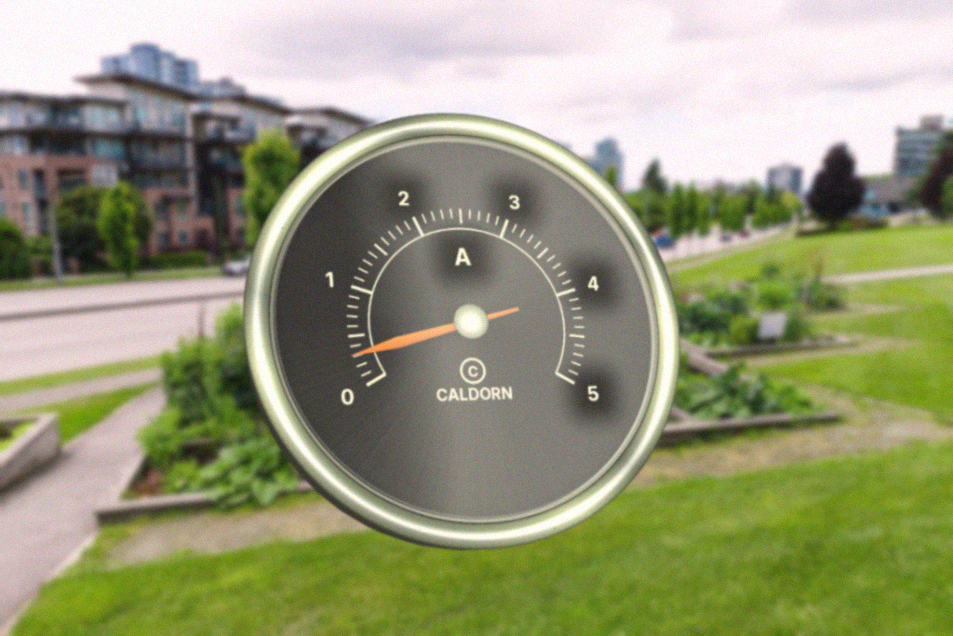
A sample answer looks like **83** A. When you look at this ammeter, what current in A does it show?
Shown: **0.3** A
